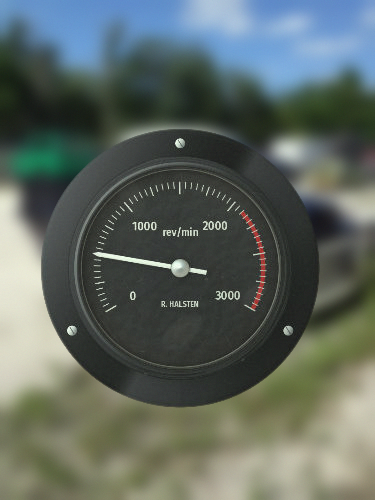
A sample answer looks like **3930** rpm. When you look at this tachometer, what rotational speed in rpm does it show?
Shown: **500** rpm
